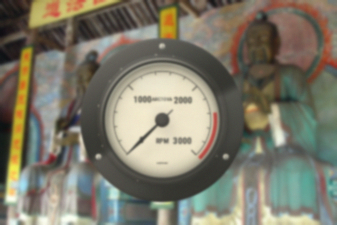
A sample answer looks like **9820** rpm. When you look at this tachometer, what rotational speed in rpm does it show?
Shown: **0** rpm
